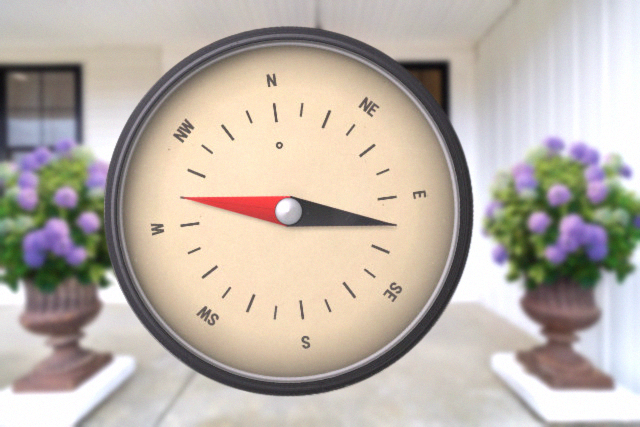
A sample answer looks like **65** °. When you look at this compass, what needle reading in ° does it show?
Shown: **285** °
